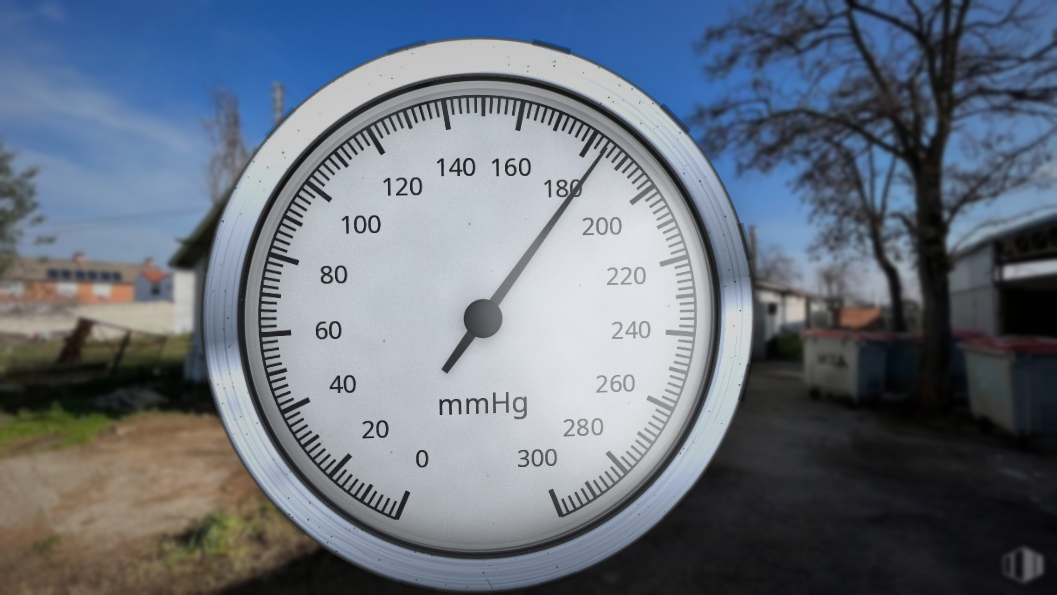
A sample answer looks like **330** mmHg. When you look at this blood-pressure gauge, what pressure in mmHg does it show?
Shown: **184** mmHg
